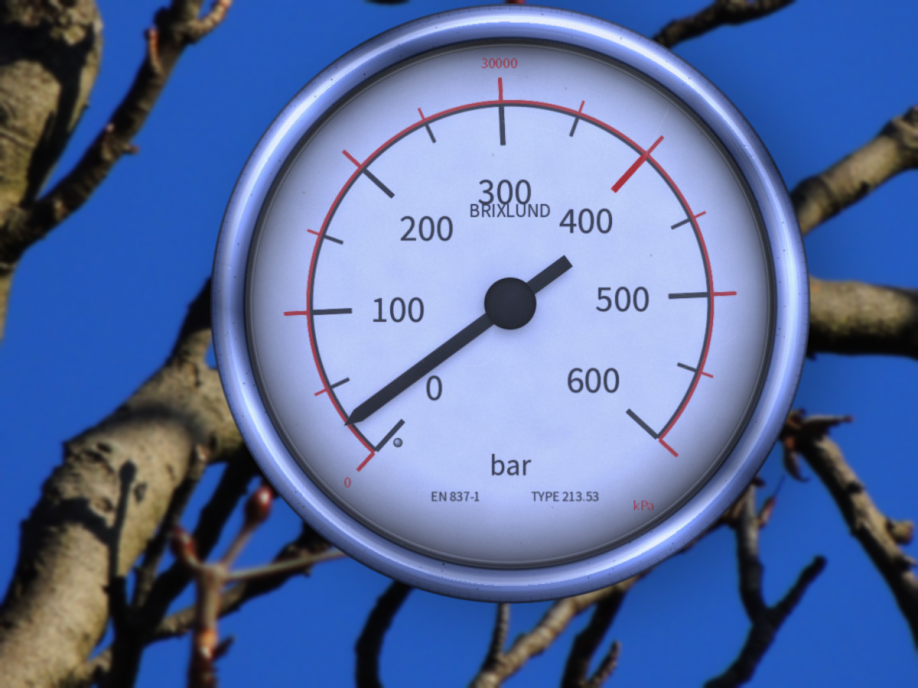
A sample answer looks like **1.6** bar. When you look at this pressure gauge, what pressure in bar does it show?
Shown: **25** bar
